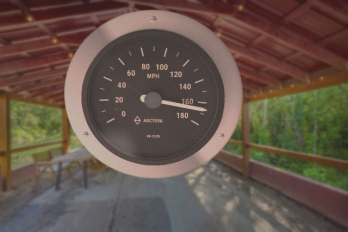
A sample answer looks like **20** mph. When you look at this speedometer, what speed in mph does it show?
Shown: **165** mph
